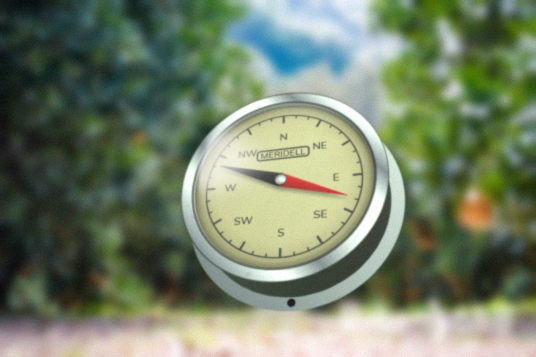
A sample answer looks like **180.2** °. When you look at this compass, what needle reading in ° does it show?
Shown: **110** °
